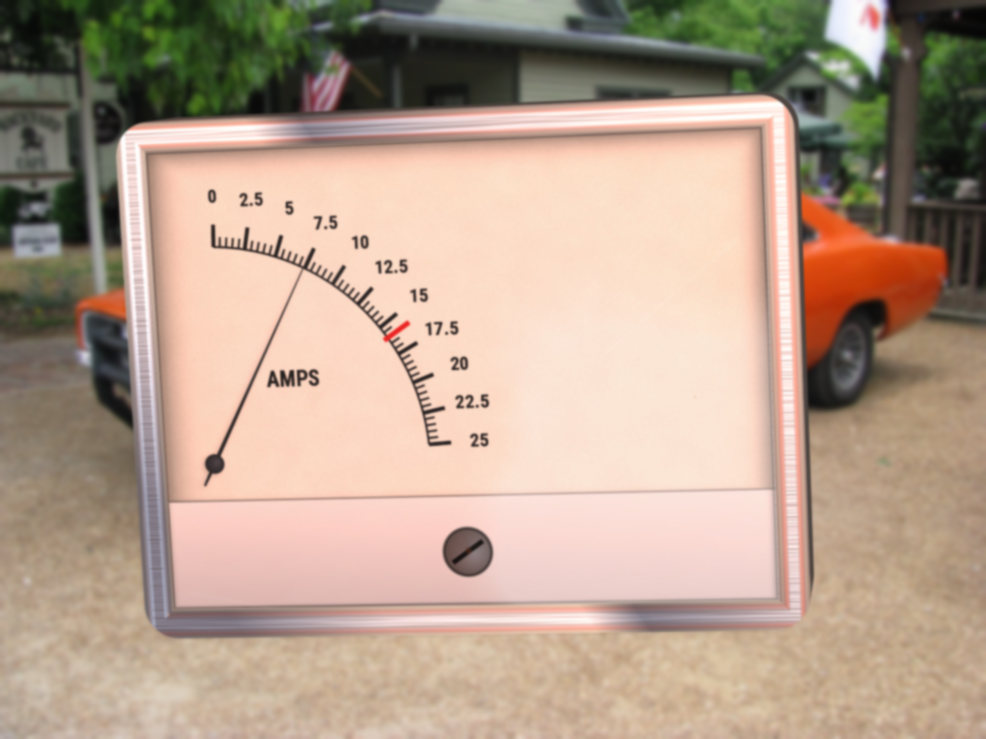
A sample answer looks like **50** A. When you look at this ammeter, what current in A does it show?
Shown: **7.5** A
